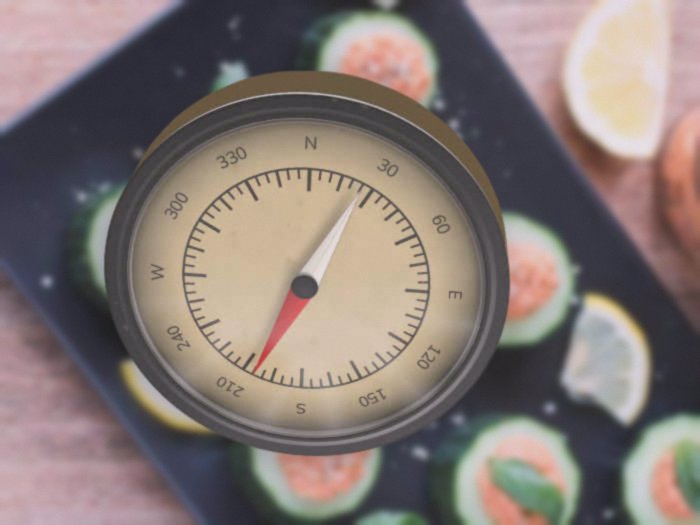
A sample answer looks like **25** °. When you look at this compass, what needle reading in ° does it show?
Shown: **205** °
